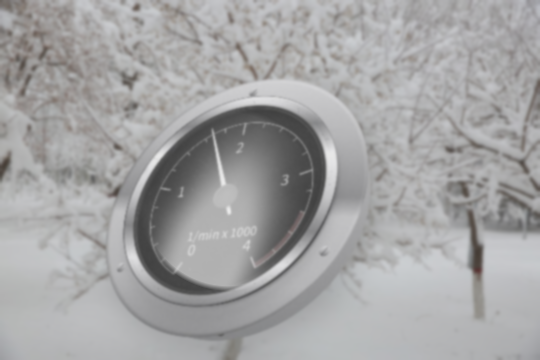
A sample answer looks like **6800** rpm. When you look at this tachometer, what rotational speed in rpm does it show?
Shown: **1700** rpm
